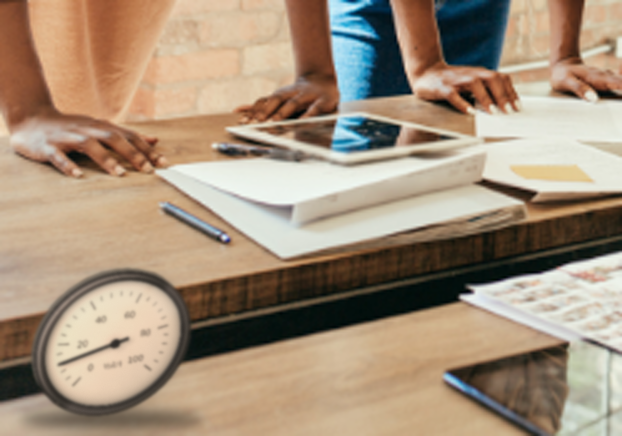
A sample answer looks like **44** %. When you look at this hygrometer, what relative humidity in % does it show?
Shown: **12** %
